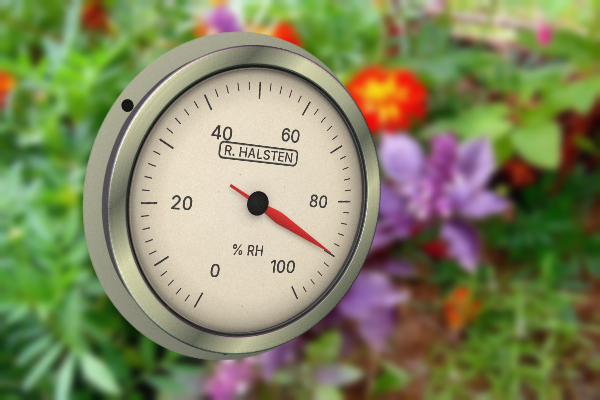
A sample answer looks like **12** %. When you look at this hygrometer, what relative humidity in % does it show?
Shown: **90** %
